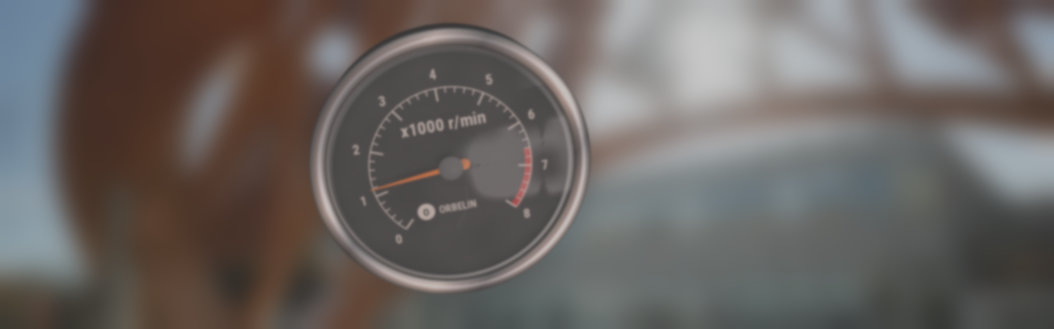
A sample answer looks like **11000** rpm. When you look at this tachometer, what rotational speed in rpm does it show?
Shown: **1200** rpm
